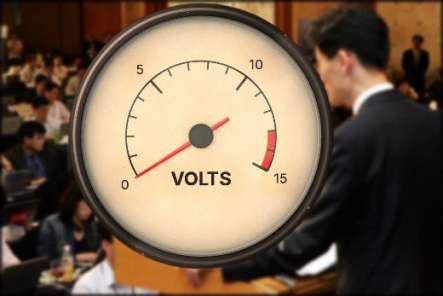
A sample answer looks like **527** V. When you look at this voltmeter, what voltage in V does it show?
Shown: **0** V
